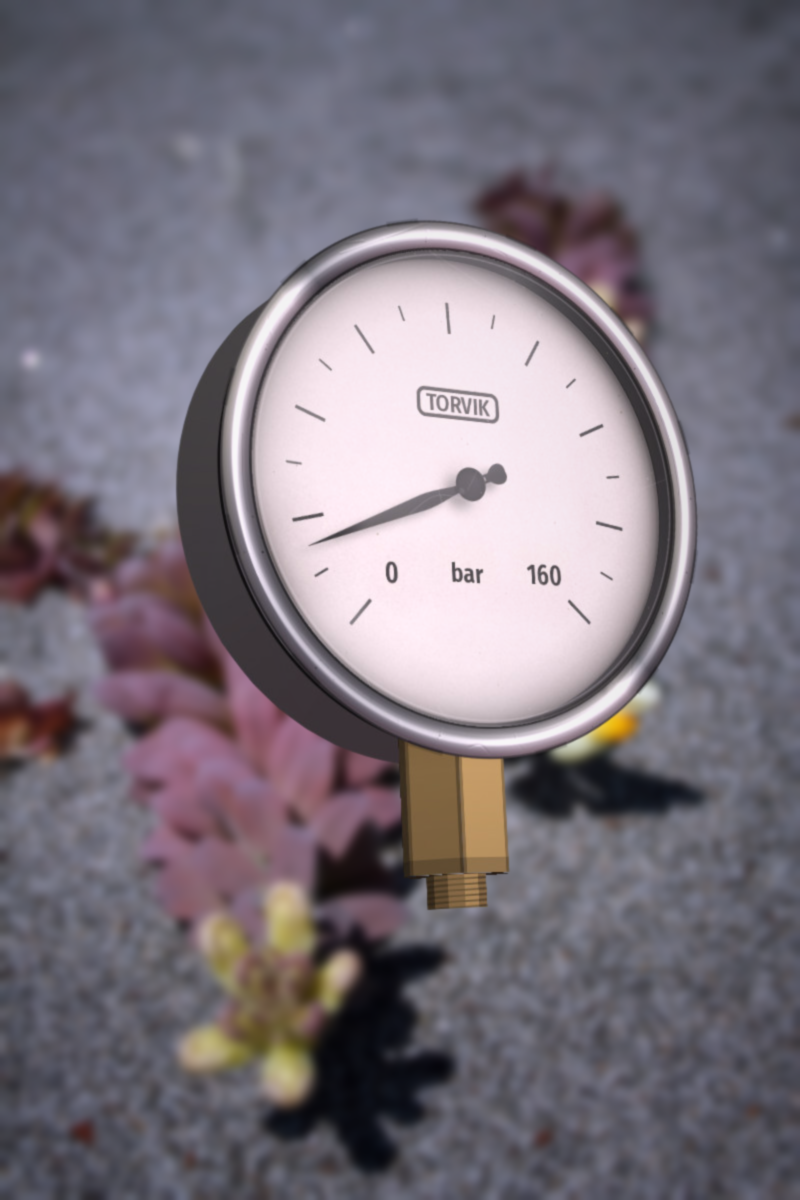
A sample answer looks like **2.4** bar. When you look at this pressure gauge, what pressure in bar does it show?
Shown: **15** bar
